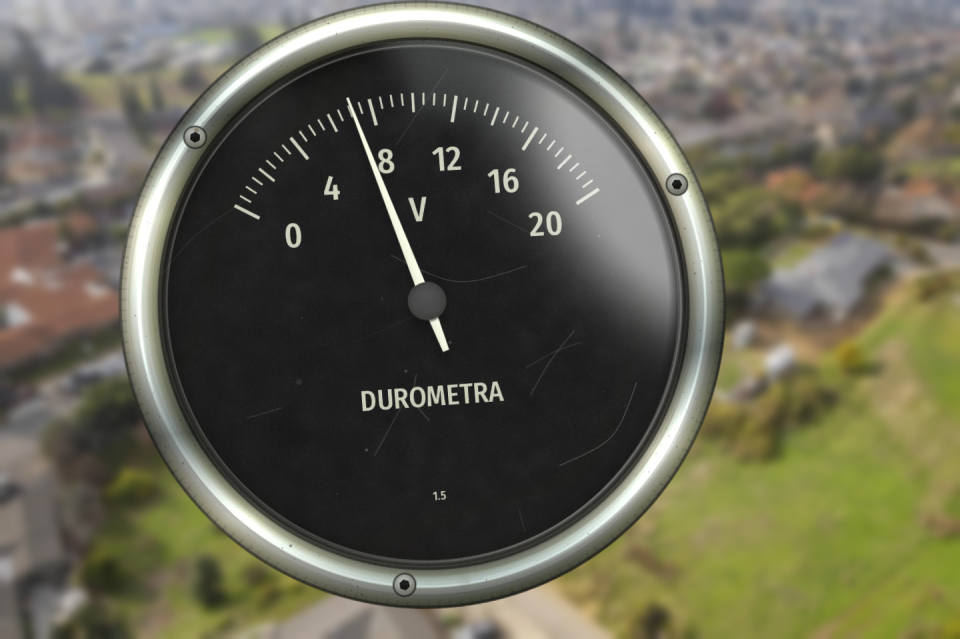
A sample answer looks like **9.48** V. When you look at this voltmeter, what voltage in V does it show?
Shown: **7** V
